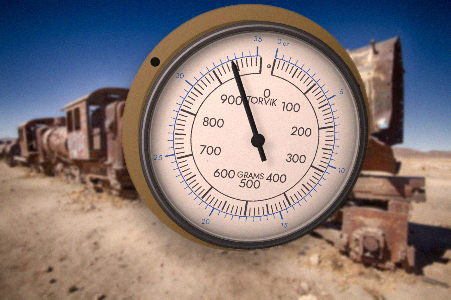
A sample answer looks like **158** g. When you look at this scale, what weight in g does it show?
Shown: **940** g
